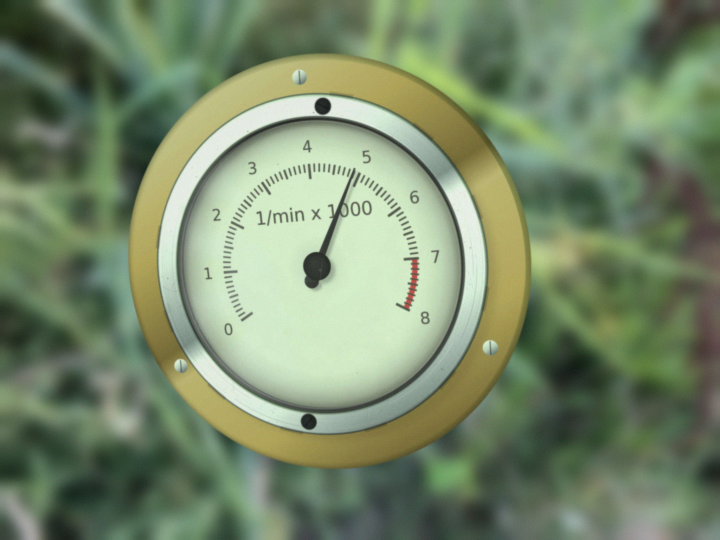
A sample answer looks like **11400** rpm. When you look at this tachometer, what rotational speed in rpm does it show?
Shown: **4900** rpm
